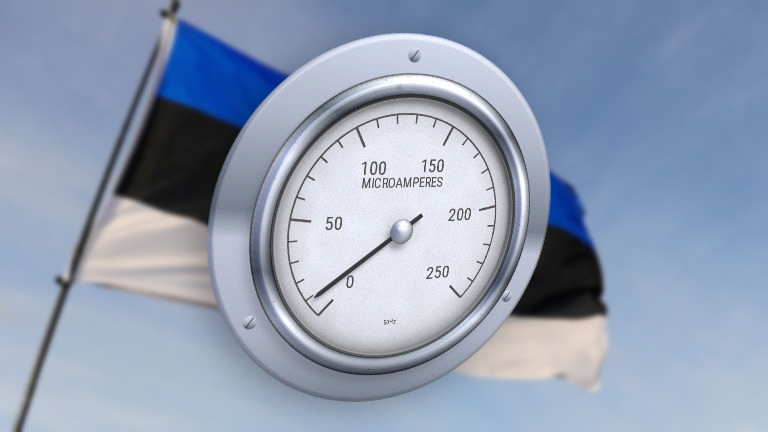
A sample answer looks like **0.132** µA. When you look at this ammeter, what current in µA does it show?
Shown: **10** µA
